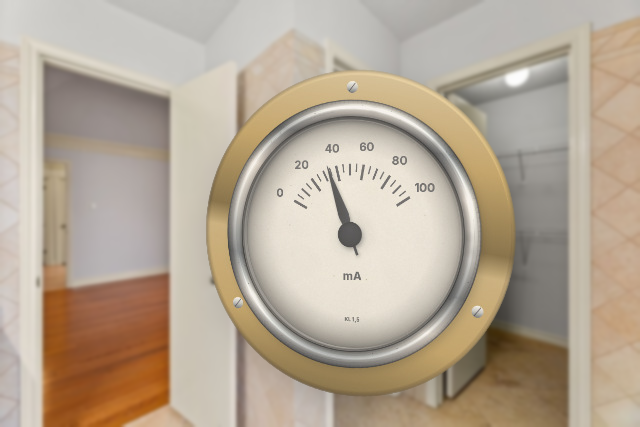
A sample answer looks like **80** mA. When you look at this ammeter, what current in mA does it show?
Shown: **35** mA
